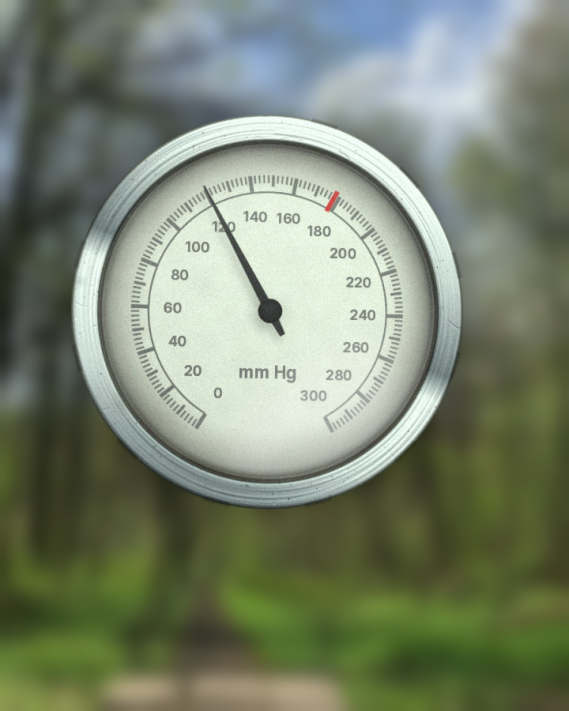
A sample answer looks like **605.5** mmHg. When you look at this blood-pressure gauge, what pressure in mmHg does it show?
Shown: **120** mmHg
